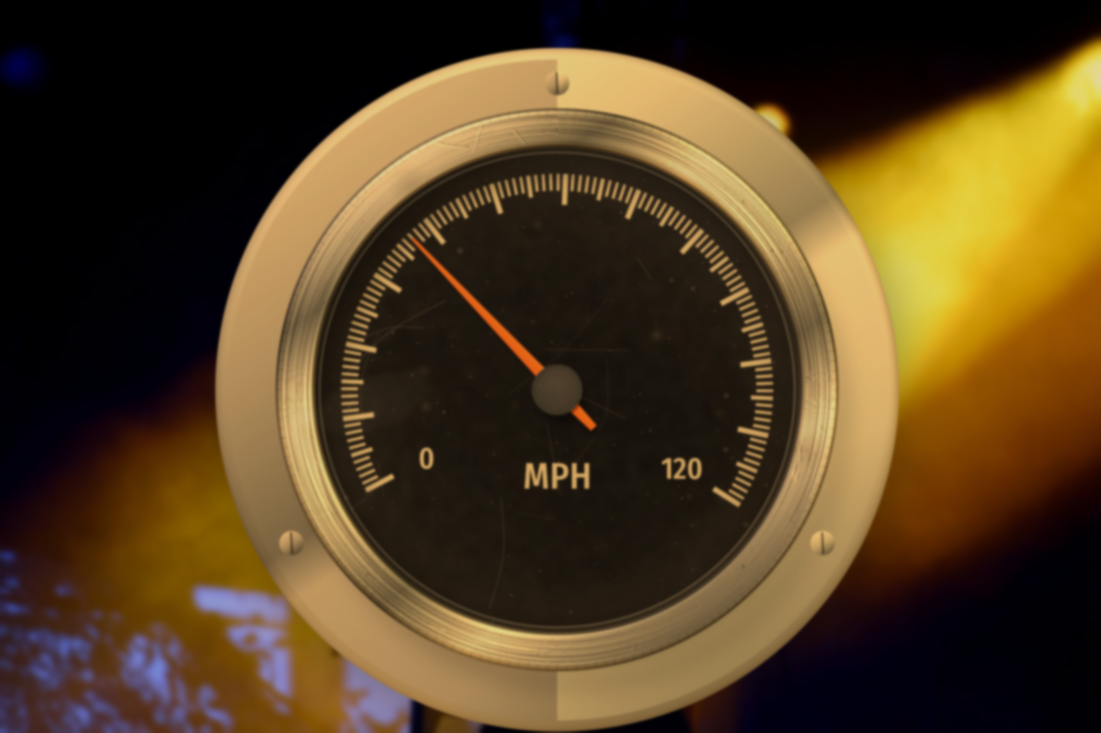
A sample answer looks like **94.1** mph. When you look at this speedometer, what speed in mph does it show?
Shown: **37** mph
